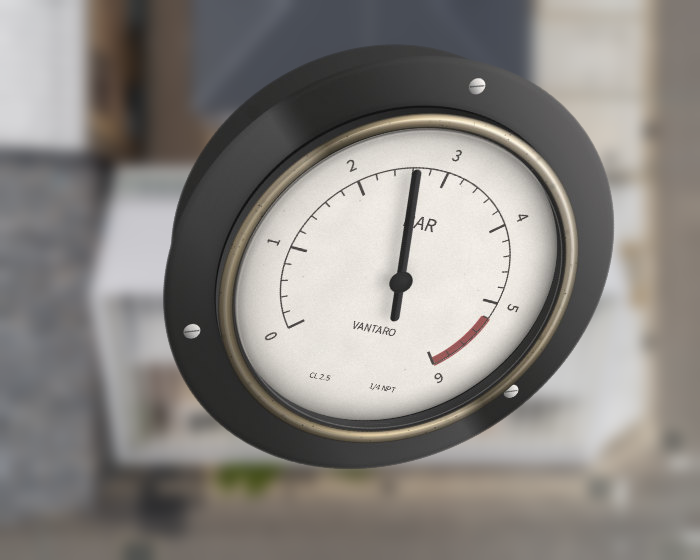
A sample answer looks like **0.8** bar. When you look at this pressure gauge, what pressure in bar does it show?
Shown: **2.6** bar
